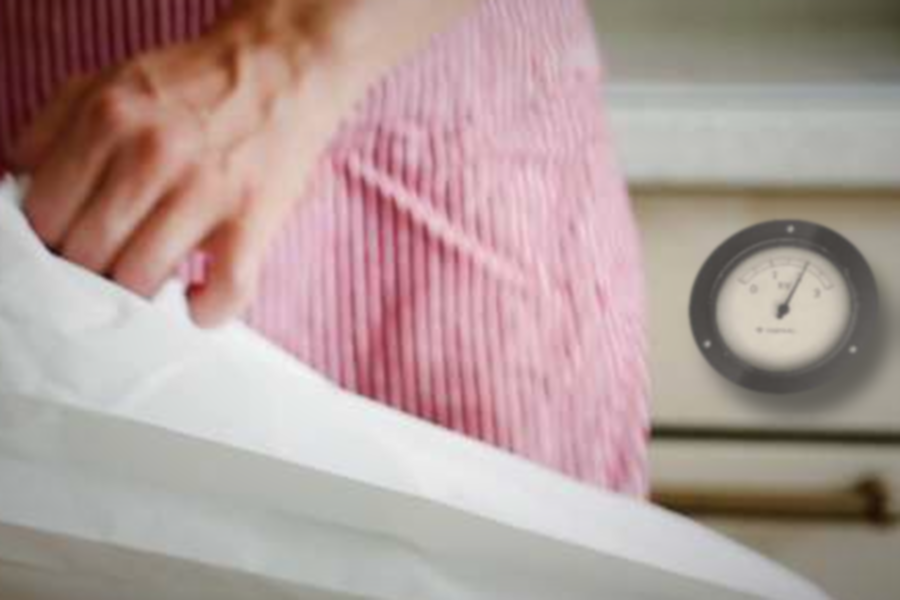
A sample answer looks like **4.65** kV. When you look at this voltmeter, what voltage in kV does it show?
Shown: **2** kV
